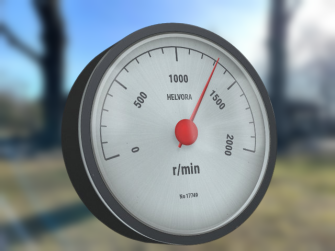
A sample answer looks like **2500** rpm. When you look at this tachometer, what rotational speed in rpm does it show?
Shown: **1300** rpm
